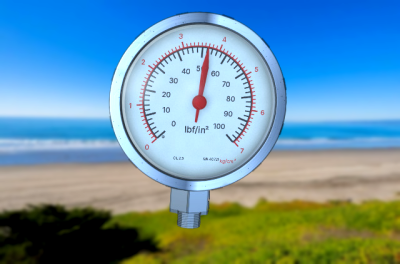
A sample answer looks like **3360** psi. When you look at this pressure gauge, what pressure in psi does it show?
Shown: **52** psi
